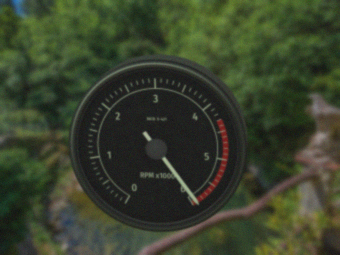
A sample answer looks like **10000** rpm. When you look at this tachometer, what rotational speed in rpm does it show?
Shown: **5900** rpm
